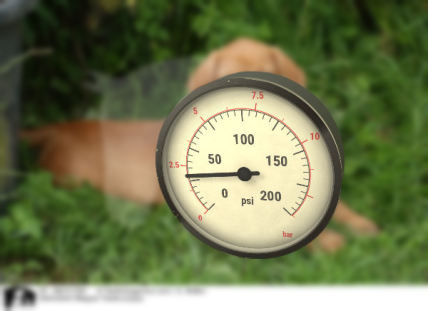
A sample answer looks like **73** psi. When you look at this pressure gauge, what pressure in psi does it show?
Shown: **30** psi
